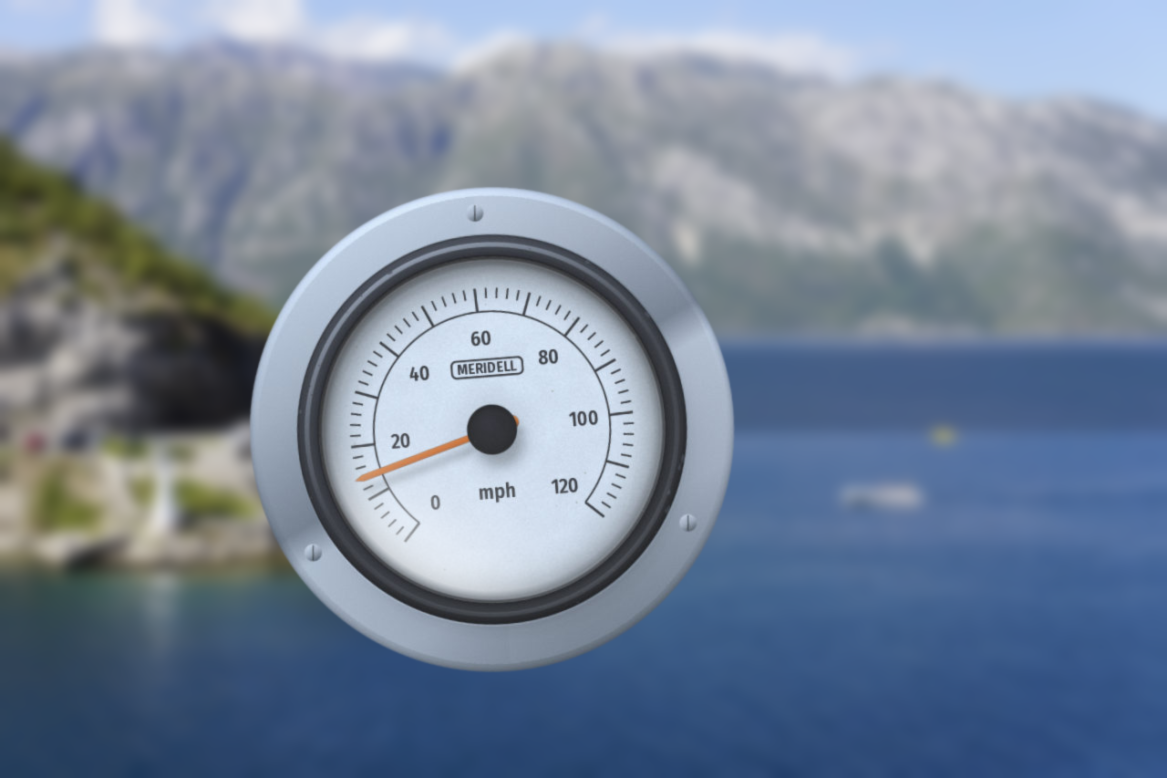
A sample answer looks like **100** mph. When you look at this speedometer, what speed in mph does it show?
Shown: **14** mph
